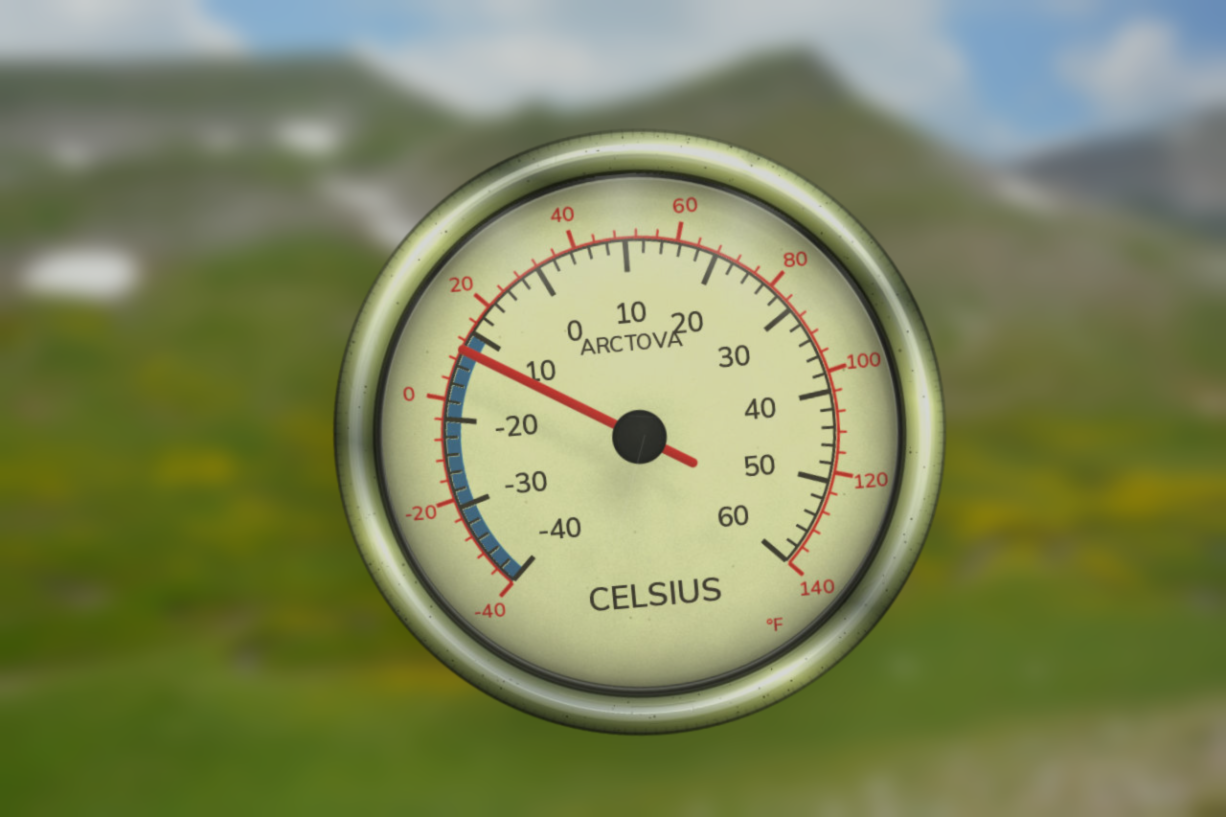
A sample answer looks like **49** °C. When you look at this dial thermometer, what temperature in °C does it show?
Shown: **-12** °C
